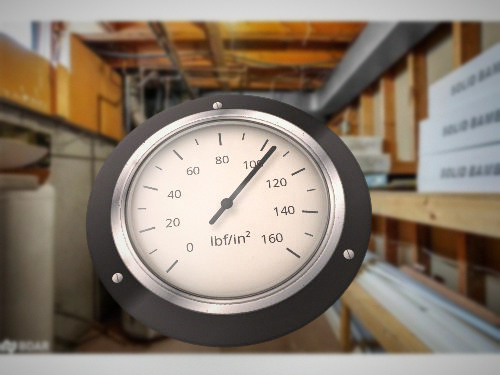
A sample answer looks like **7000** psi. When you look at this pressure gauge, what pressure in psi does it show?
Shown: **105** psi
